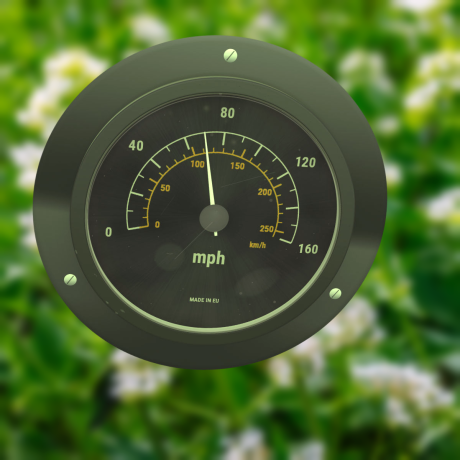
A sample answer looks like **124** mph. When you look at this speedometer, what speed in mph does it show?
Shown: **70** mph
